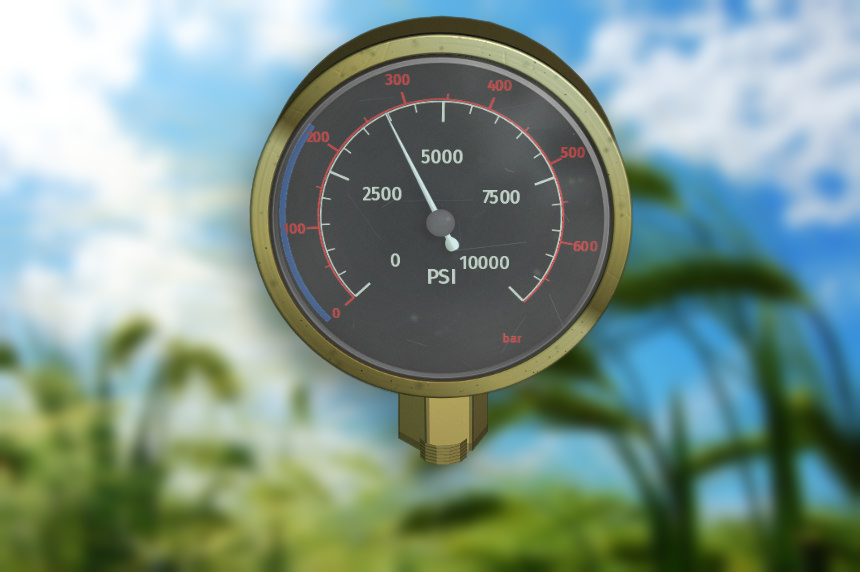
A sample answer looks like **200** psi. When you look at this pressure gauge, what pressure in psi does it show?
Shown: **4000** psi
